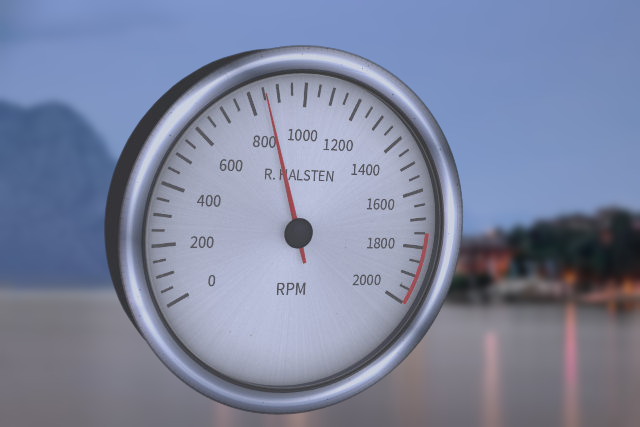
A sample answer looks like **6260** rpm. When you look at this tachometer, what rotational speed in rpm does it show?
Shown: **850** rpm
